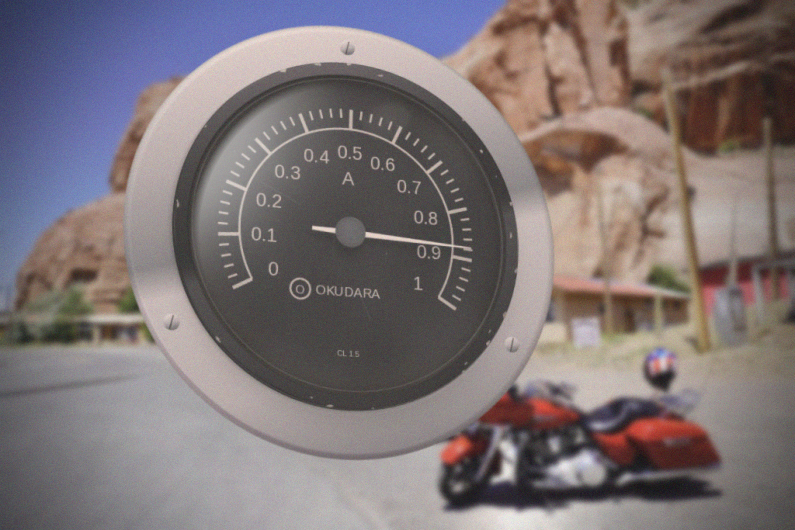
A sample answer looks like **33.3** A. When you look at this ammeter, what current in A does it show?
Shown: **0.88** A
